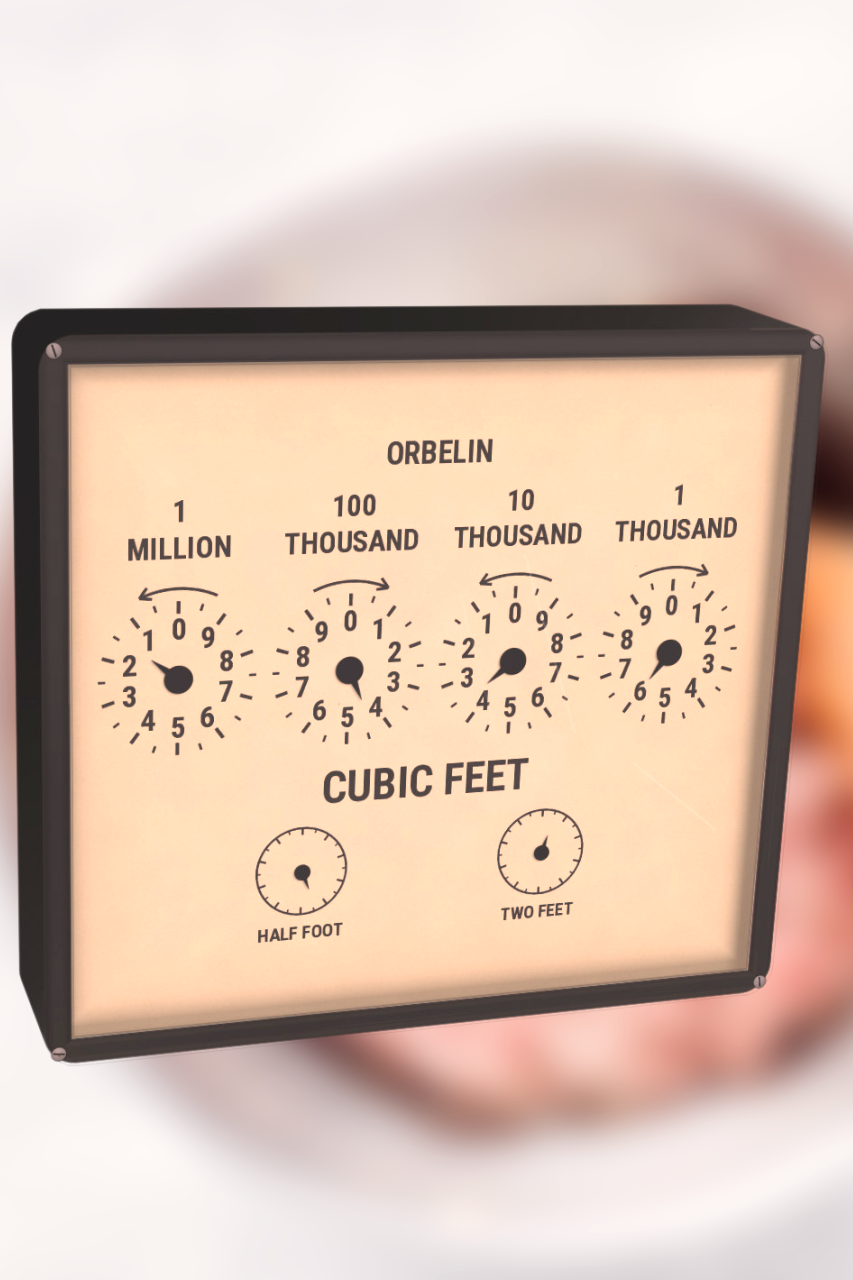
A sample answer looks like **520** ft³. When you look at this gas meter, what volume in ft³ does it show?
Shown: **143600** ft³
